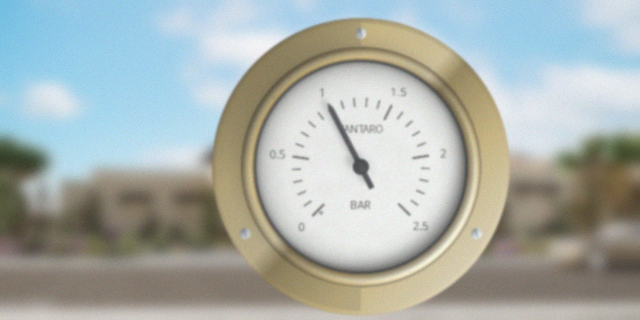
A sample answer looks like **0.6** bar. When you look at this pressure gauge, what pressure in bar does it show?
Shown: **1** bar
